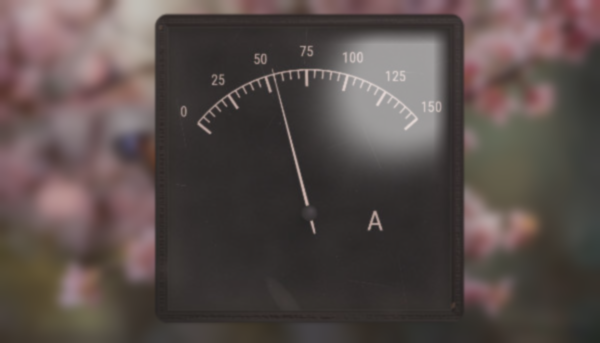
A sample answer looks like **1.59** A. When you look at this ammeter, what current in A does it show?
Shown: **55** A
